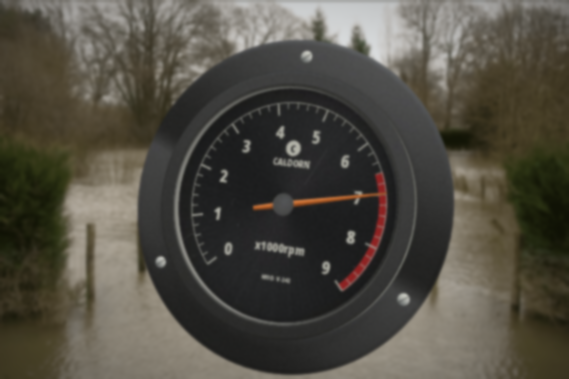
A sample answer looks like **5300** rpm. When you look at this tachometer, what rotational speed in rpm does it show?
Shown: **7000** rpm
